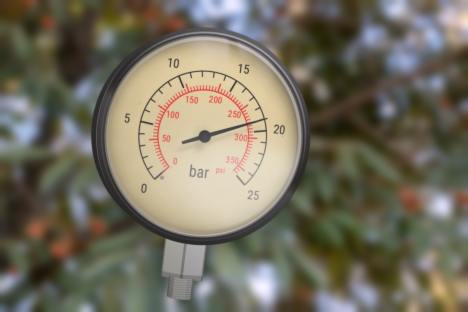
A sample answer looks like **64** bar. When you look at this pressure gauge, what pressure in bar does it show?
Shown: **19** bar
